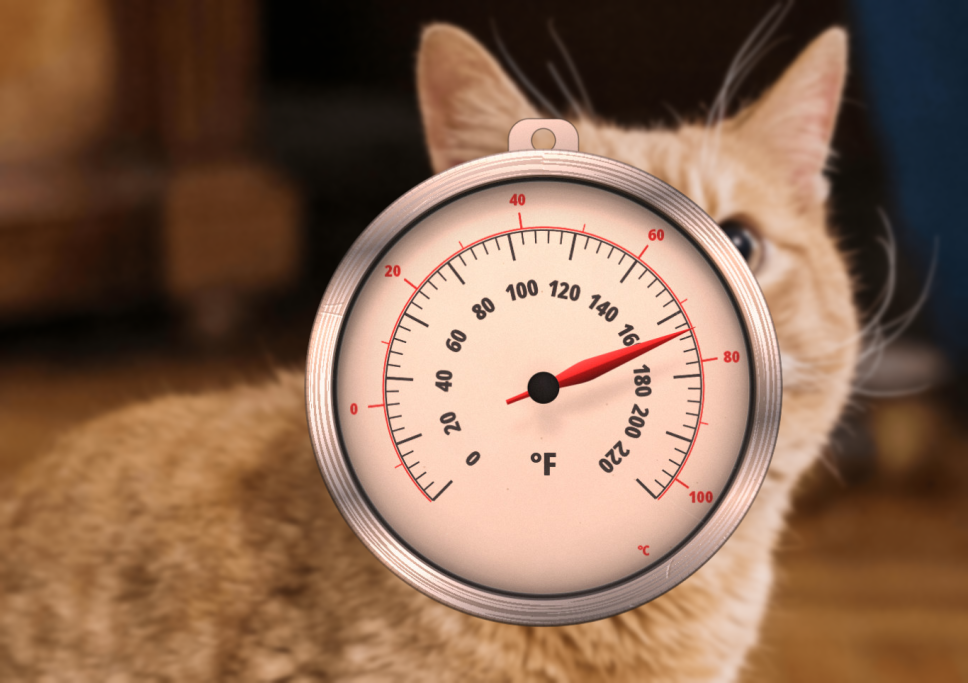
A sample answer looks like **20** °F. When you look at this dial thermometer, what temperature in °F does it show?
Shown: **166** °F
